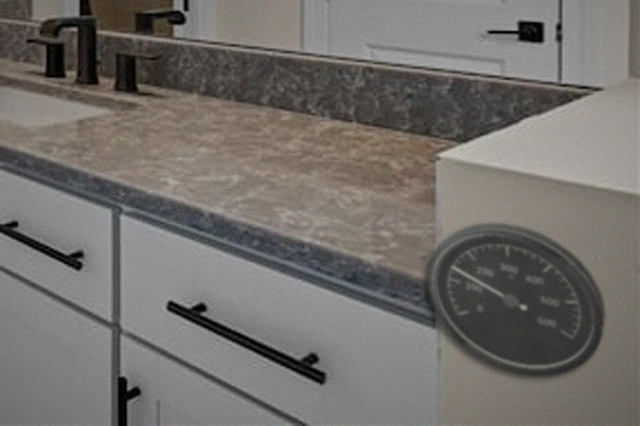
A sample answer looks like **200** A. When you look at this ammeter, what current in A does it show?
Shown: **140** A
